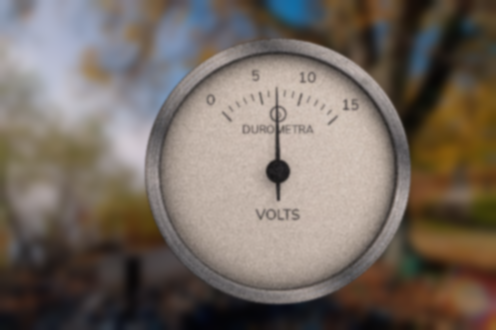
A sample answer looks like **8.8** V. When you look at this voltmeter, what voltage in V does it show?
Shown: **7** V
